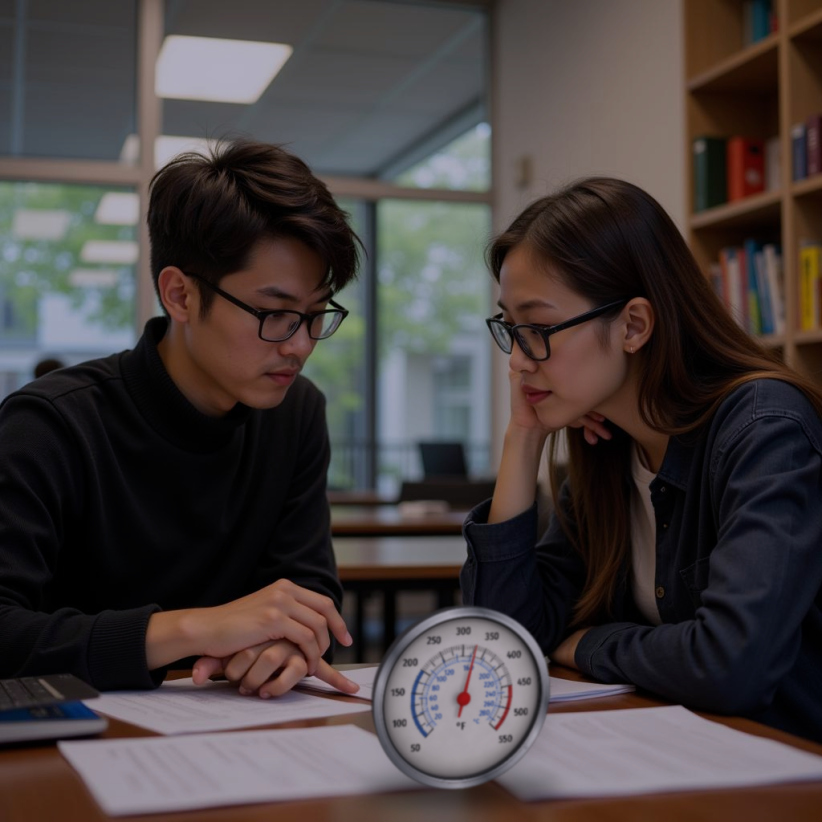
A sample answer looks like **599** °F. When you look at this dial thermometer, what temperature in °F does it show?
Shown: **325** °F
